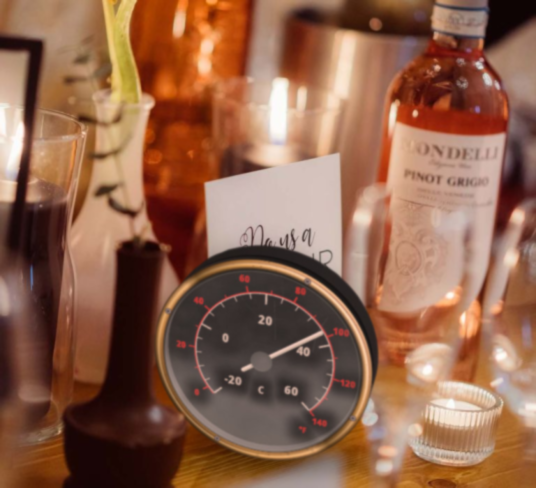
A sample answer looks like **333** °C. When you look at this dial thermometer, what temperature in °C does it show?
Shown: **36** °C
